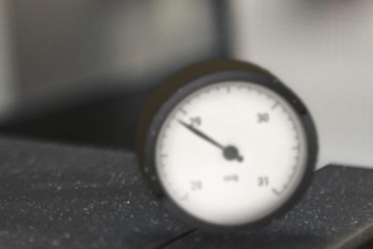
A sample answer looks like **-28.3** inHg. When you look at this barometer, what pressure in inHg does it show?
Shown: **28.9** inHg
